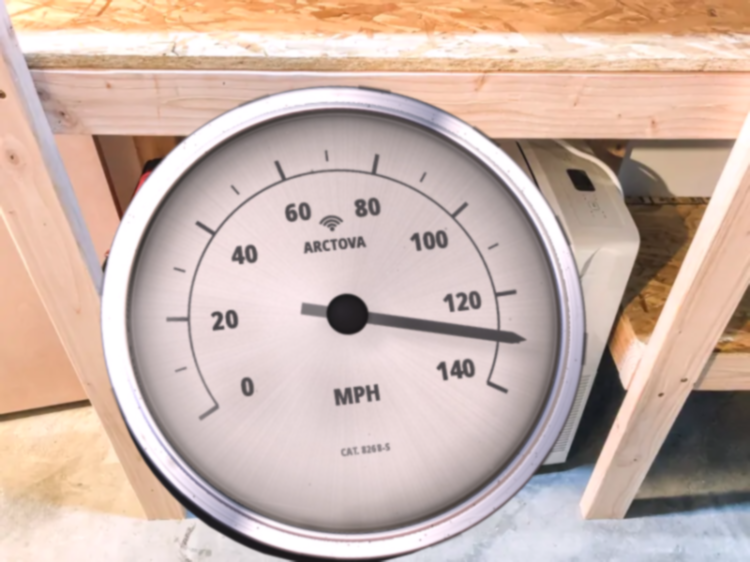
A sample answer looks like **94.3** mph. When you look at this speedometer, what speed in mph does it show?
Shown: **130** mph
